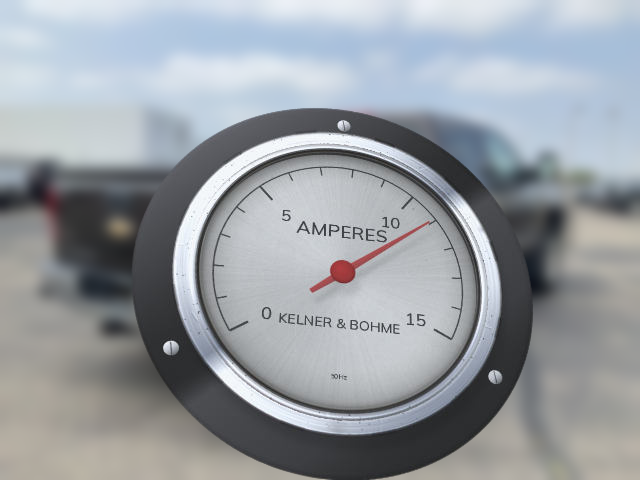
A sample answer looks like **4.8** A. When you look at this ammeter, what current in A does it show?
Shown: **11** A
